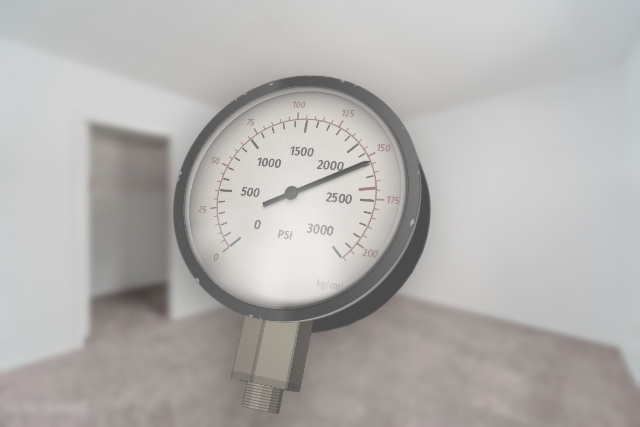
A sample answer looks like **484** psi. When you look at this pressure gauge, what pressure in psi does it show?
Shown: **2200** psi
